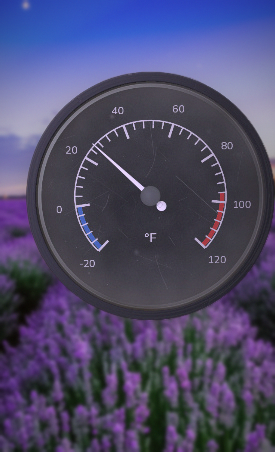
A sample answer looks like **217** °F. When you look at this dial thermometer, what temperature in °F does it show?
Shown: **26** °F
